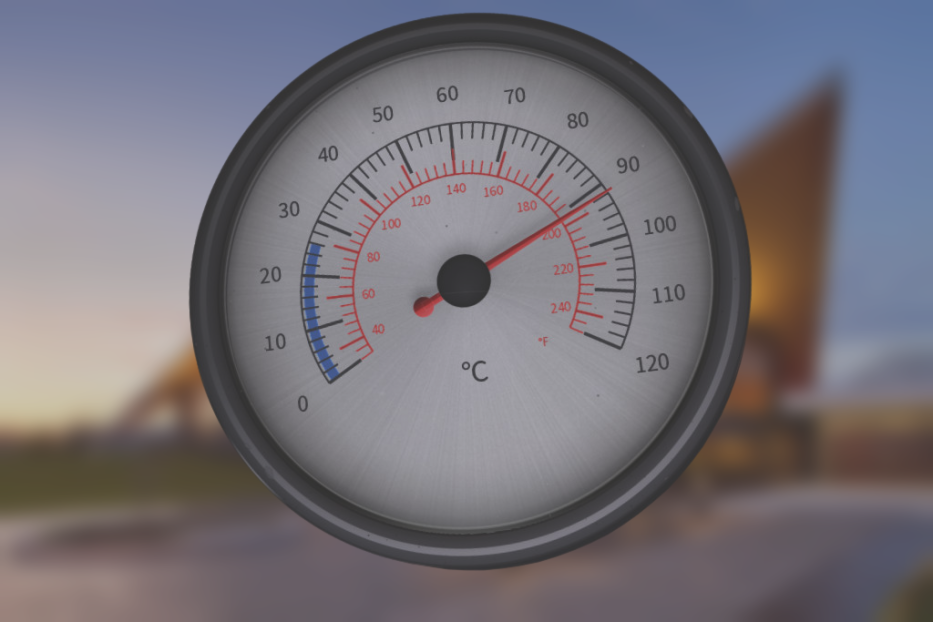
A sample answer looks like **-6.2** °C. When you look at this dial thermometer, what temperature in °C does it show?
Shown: **92** °C
